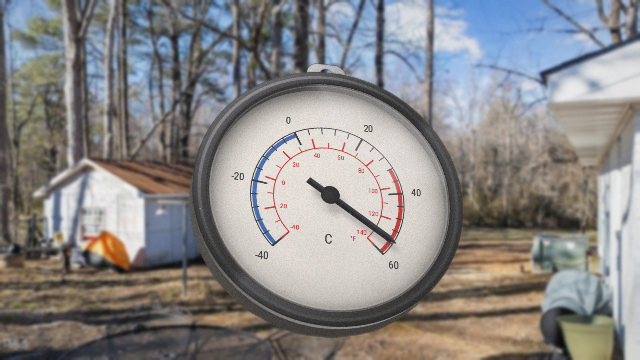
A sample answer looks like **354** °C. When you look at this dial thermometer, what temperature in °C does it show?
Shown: **56** °C
